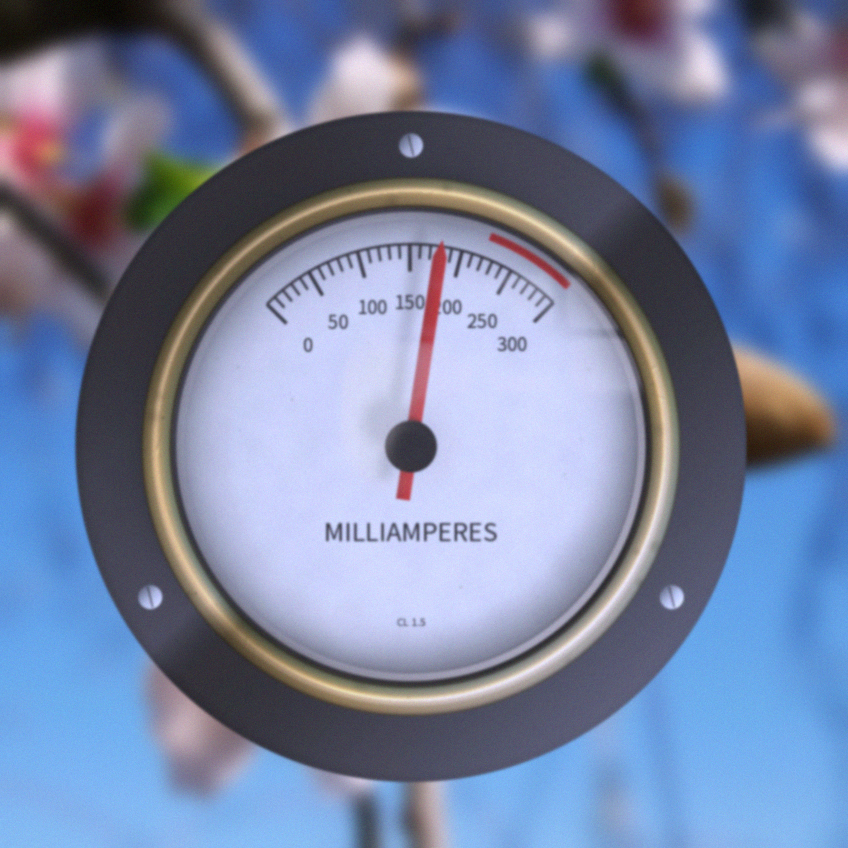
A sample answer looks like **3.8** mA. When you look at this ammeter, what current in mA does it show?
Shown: **180** mA
